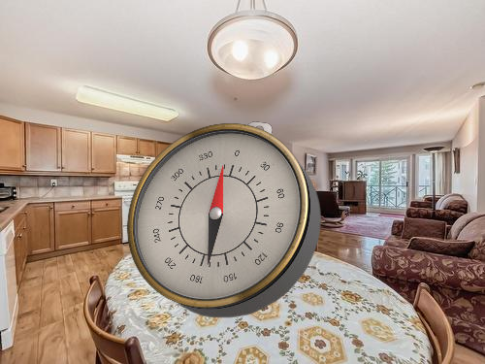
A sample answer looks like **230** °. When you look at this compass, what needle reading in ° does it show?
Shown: **350** °
